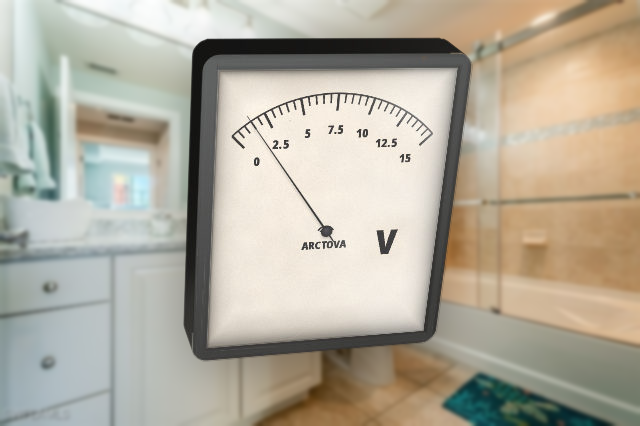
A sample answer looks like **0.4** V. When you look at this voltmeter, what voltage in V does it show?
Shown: **1.5** V
